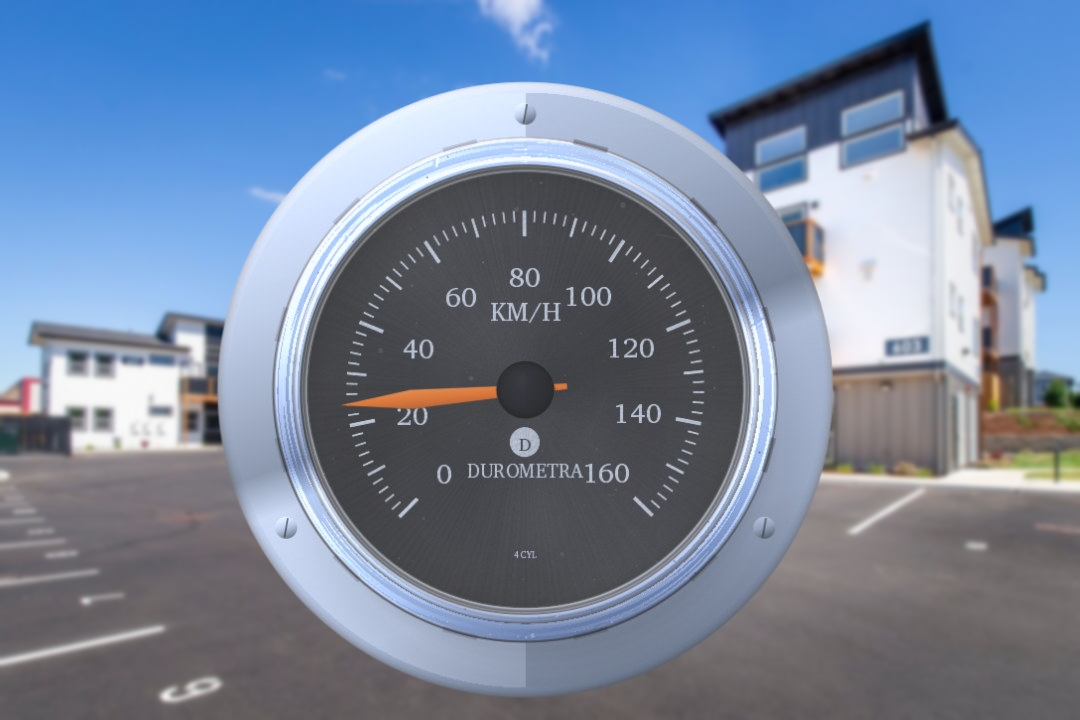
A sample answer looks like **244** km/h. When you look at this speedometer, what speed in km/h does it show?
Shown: **24** km/h
